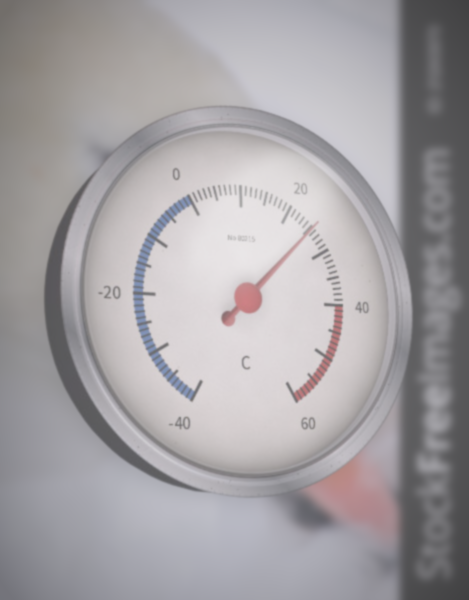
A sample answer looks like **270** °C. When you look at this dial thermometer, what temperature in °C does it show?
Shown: **25** °C
